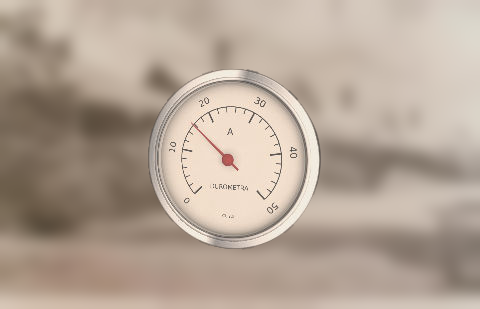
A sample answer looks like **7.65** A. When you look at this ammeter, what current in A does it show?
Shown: **16** A
